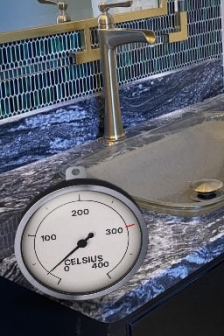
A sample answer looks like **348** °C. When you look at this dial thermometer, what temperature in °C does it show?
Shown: **25** °C
